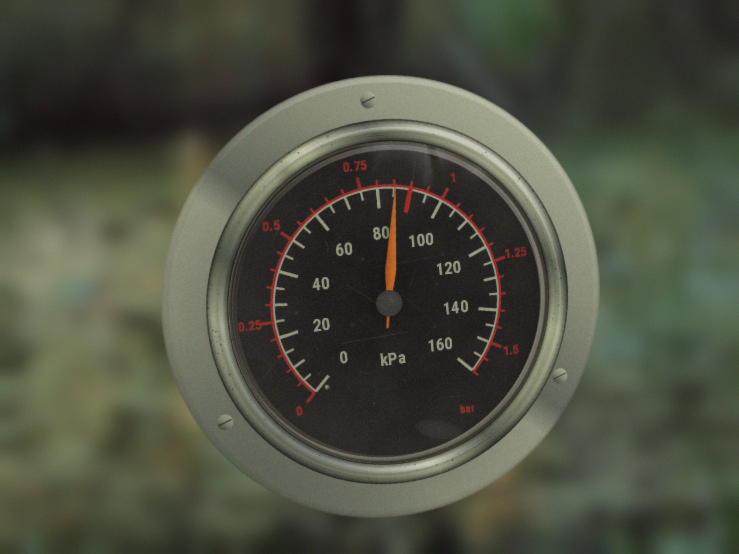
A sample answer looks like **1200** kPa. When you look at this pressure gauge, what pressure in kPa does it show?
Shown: **85** kPa
